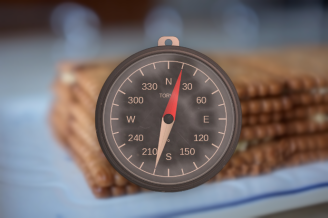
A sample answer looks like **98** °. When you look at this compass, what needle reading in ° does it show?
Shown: **15** °
